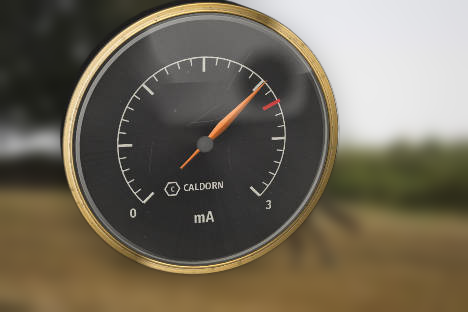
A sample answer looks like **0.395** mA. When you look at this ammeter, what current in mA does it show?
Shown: **2** mA
